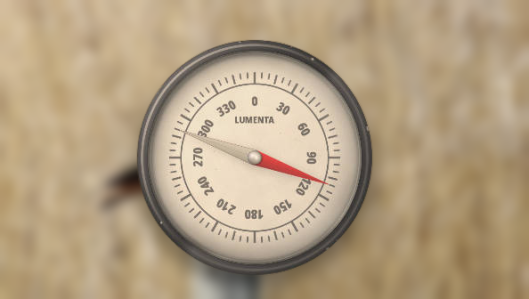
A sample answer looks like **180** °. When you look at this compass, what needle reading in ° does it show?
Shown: **110** °
